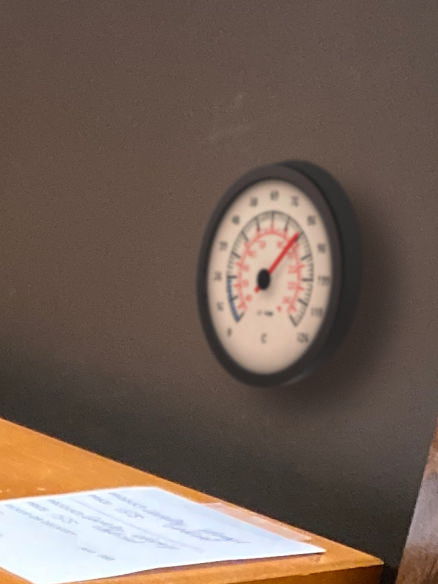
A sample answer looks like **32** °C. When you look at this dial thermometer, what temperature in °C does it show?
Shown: **80** °C
